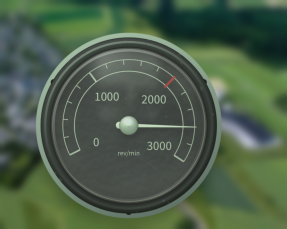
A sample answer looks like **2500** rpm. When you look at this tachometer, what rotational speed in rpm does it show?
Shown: **2600** rpm
